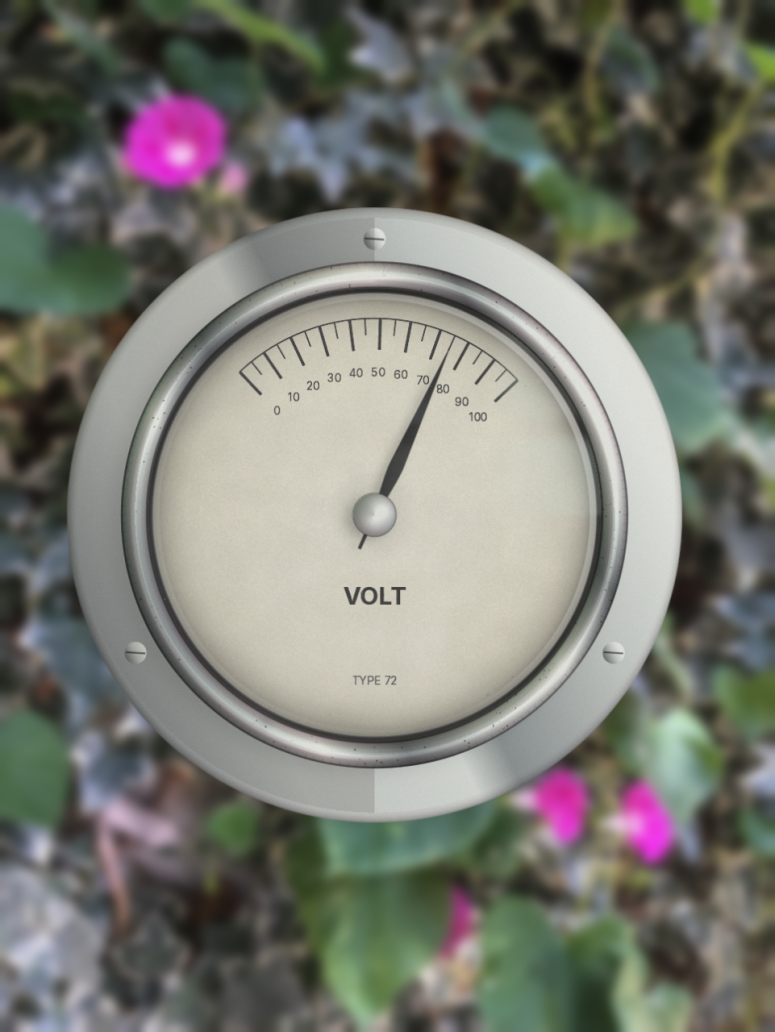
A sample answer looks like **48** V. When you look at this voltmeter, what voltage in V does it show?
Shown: **75** V
